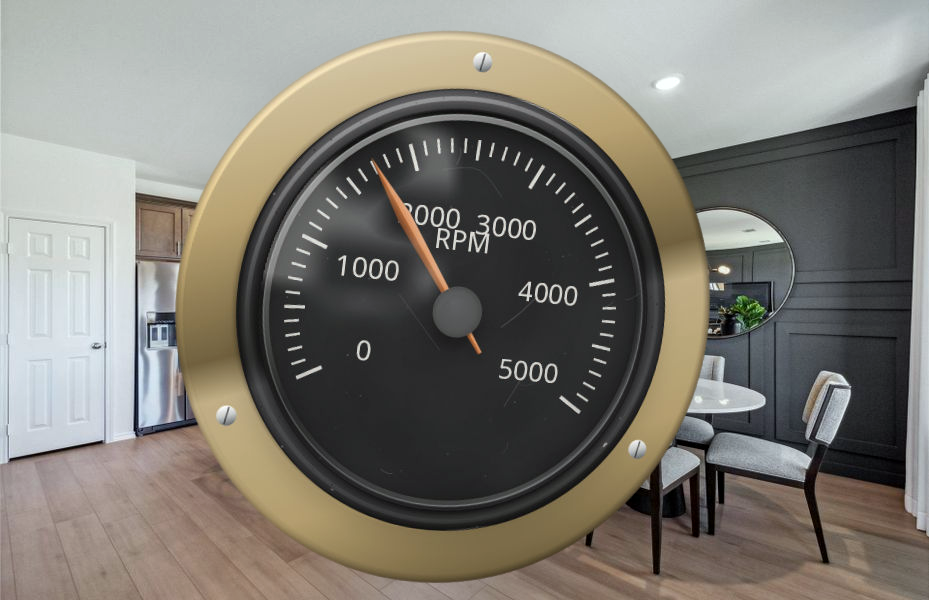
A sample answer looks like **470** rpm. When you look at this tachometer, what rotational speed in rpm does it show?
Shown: **1700** rpm
